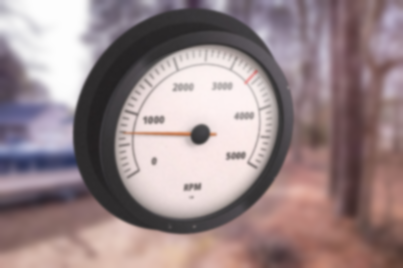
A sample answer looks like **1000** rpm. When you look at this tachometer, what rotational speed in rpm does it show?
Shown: **700** rpm
